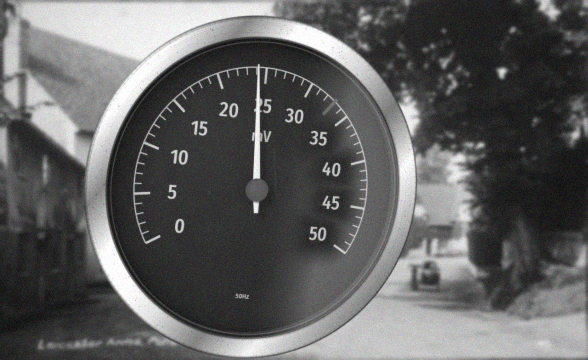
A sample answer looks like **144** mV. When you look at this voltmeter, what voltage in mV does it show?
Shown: **24** mV
